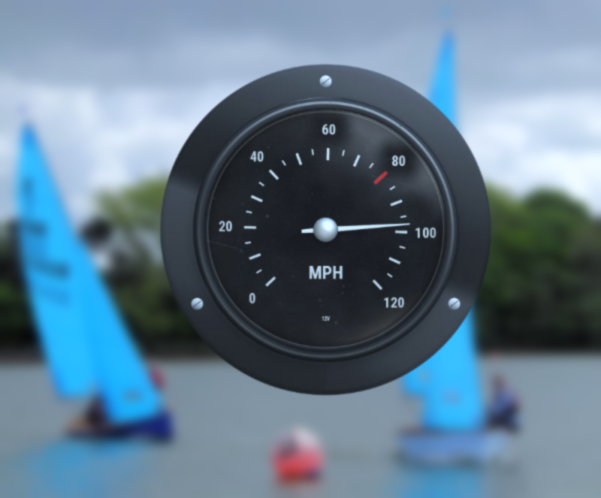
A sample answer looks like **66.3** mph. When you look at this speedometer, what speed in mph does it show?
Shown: **97.5** mph
